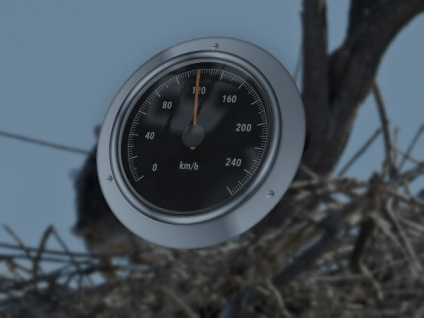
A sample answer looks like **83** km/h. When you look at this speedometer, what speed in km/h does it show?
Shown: **120** km/h
